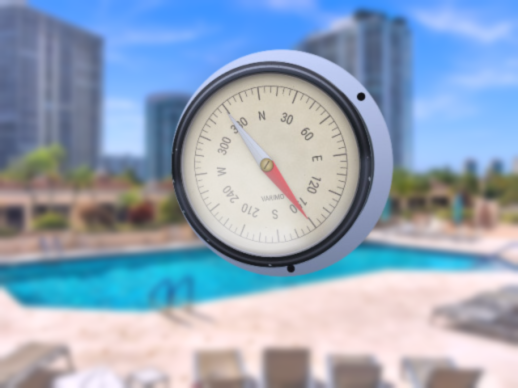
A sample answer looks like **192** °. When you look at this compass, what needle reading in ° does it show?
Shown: **150** °
